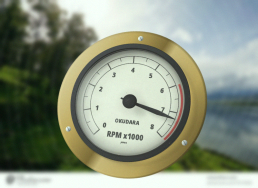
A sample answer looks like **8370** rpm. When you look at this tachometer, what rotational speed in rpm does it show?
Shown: **7250** rpm
